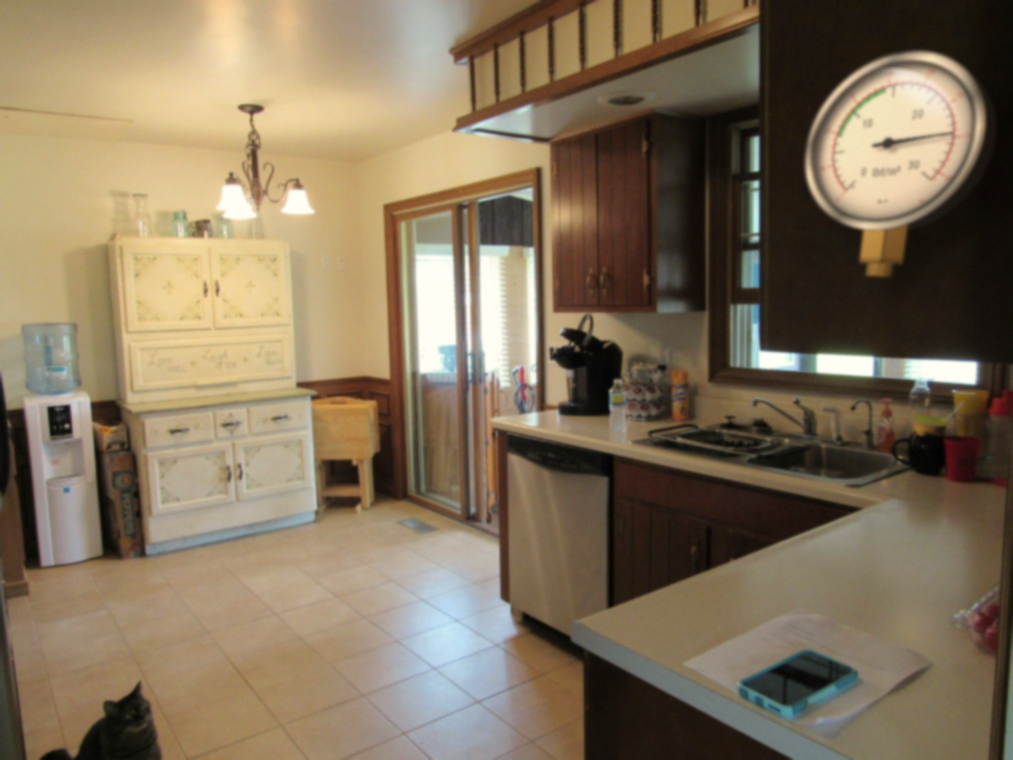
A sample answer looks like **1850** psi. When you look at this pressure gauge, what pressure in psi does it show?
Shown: **25** psi
